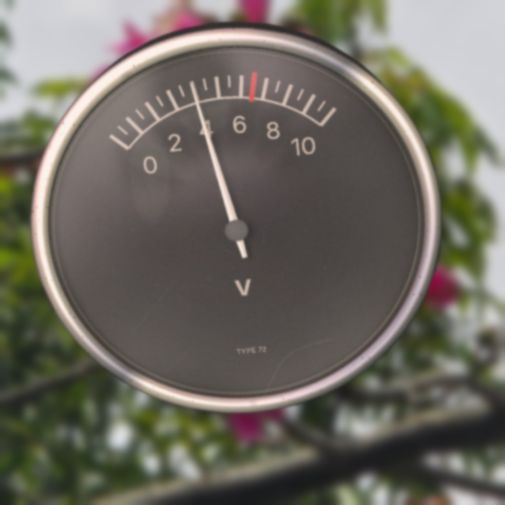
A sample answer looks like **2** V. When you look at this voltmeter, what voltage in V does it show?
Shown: **4** V
